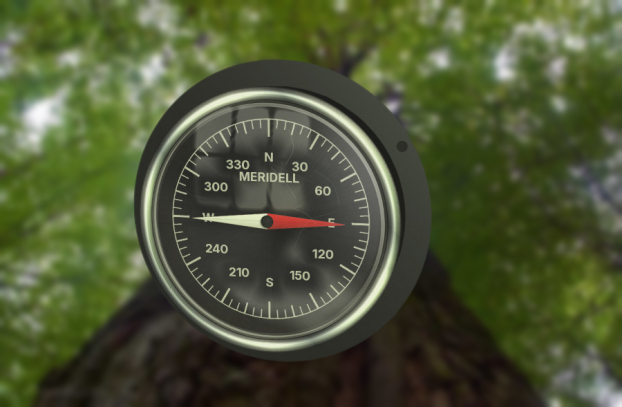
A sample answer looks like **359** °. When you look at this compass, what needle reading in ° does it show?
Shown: **90** °
